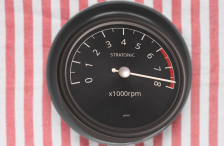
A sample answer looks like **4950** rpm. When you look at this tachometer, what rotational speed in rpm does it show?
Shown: **7750** rpm
